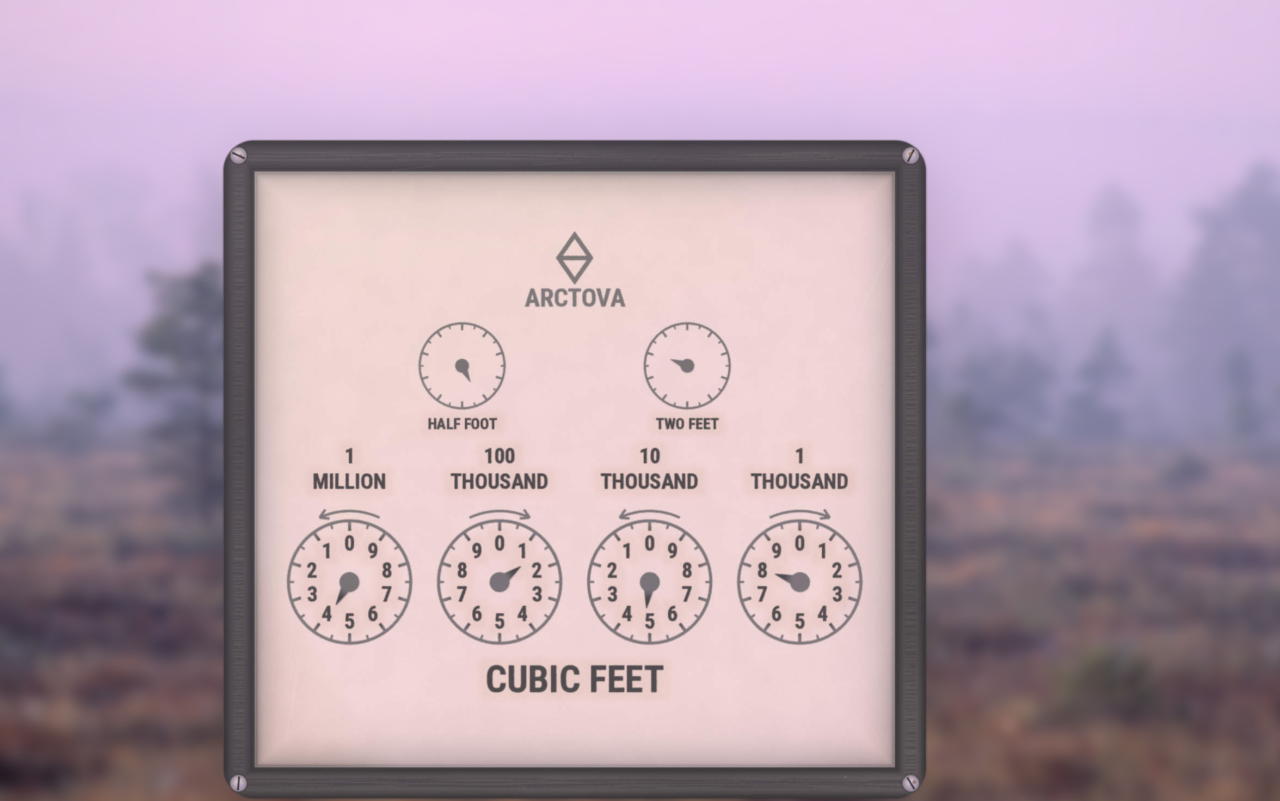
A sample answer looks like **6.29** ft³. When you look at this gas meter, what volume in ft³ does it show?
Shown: **414800** ft³
